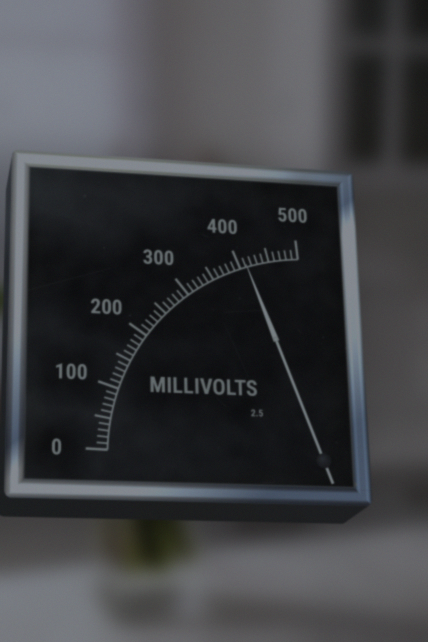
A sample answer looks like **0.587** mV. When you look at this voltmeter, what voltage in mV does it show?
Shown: **410** mV
